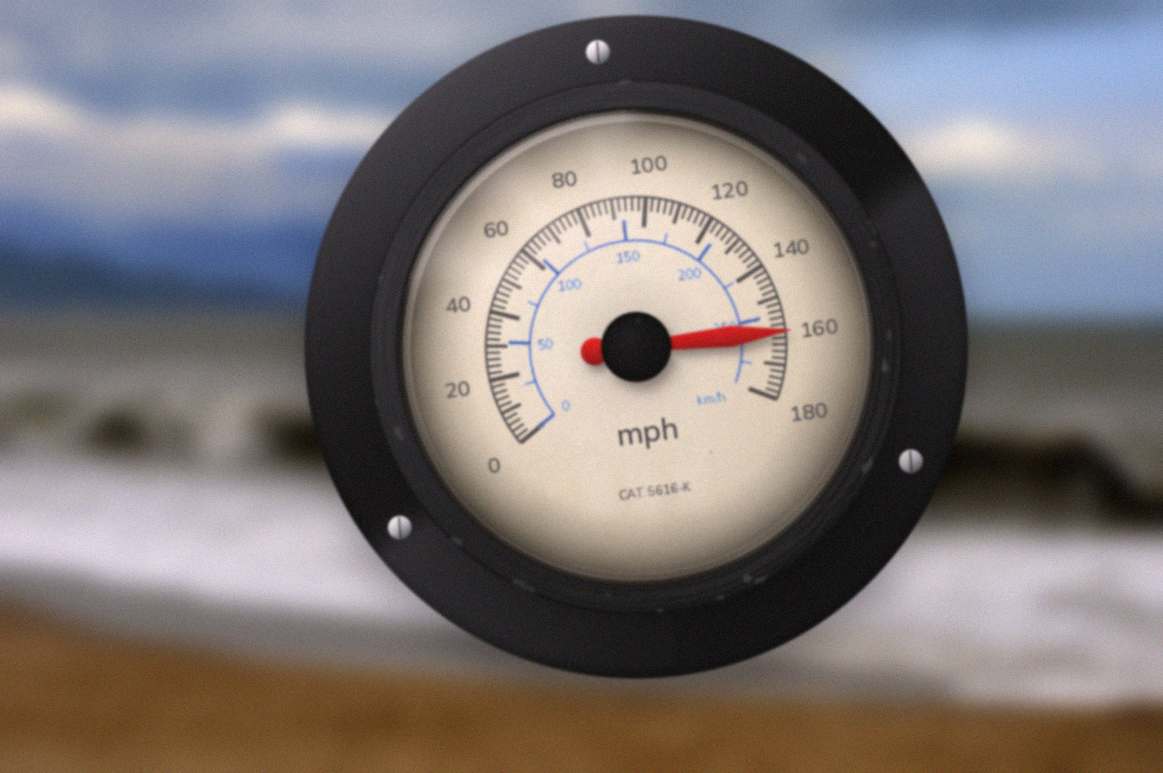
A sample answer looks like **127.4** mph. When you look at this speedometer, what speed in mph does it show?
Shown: **160** mph
